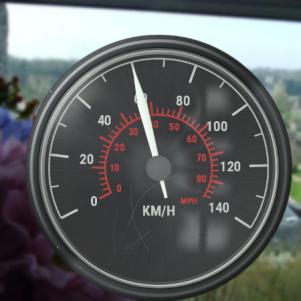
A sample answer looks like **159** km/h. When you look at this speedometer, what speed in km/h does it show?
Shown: **60** km/h
